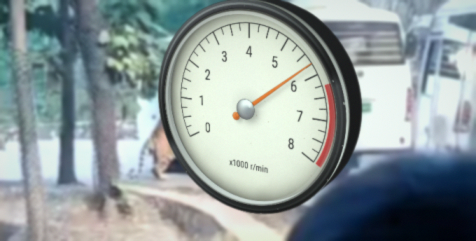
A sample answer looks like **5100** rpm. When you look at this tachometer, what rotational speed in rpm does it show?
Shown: **5750** rpm
